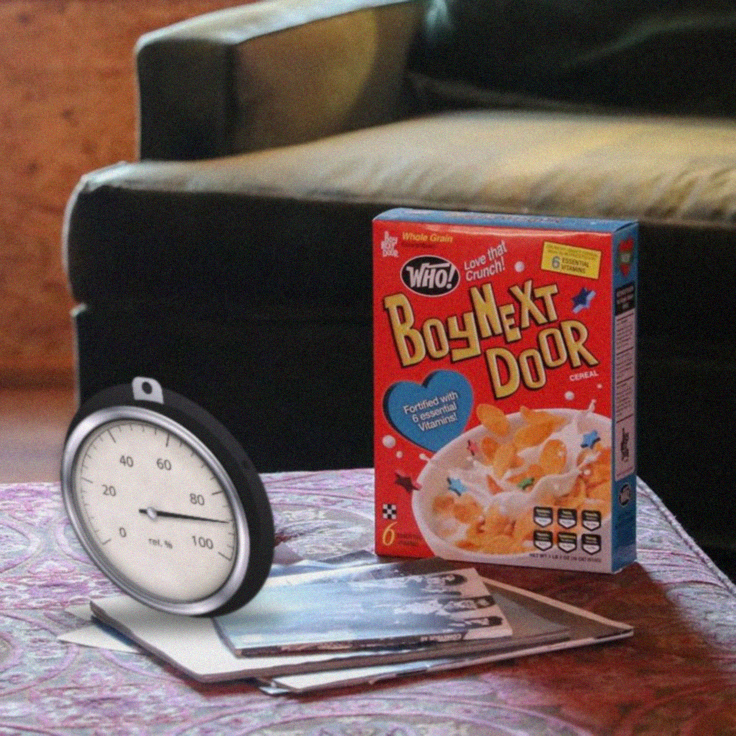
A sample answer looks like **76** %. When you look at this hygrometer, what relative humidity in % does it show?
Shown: **88** %
